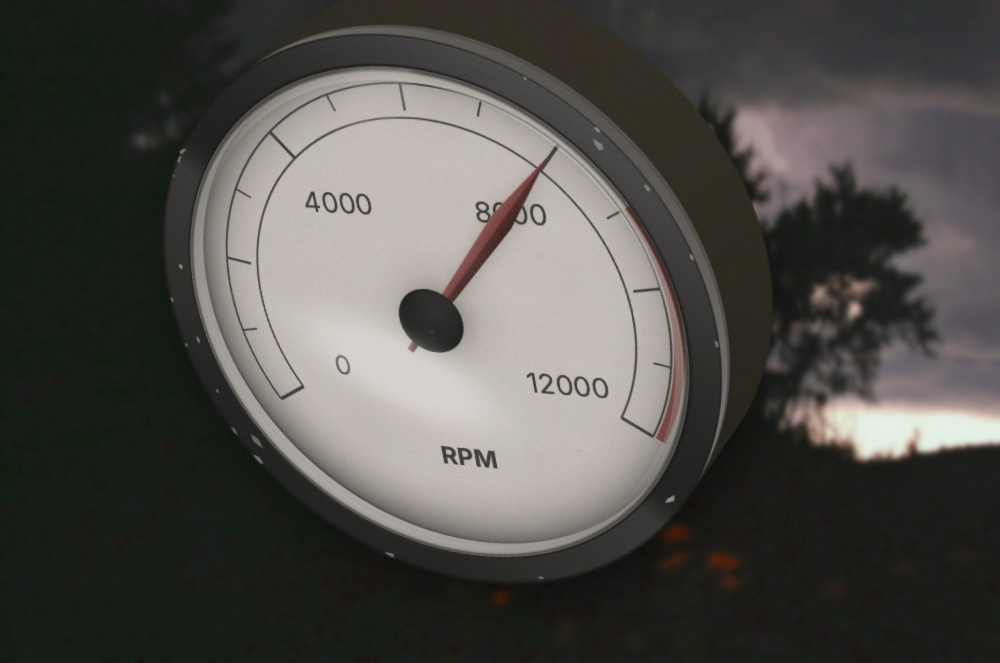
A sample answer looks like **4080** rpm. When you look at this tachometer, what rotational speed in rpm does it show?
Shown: **8000** rpm
